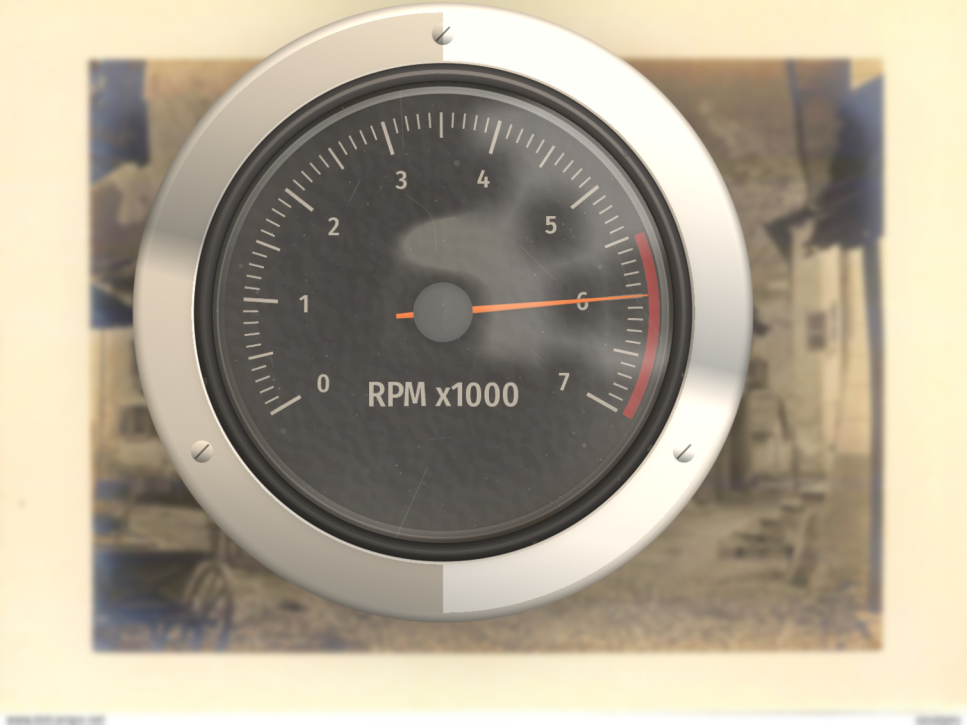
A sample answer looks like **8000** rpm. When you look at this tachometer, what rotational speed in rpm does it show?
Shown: **6000** rpm
